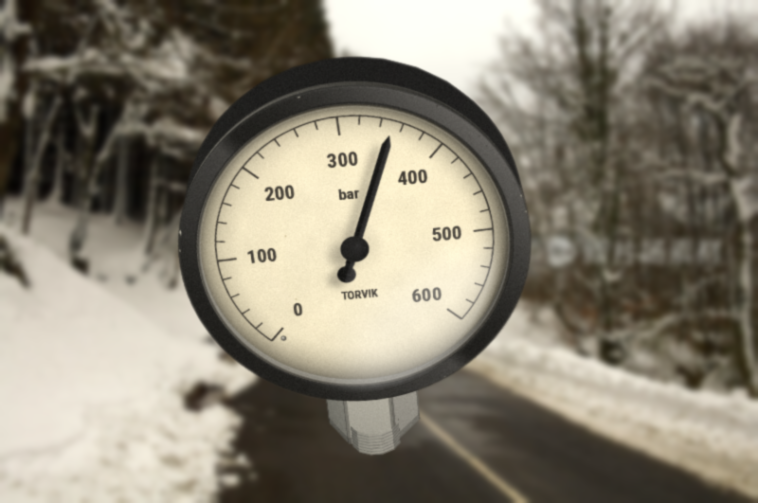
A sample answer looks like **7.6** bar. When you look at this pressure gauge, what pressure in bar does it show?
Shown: **350** bar
